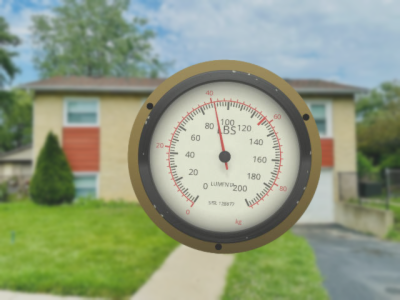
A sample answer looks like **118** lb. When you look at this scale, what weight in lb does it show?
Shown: **90** lb
